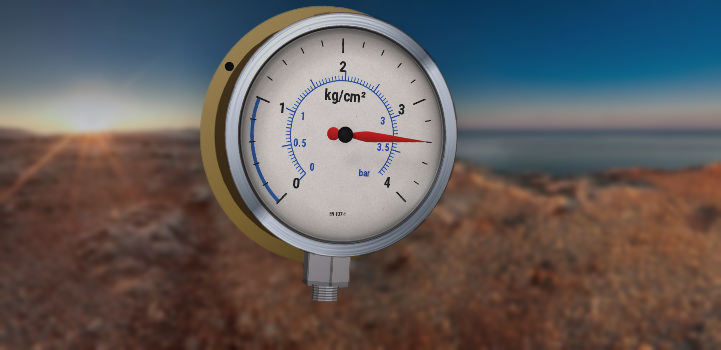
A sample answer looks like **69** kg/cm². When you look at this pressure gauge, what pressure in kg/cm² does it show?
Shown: **3.4** kg/cm²
